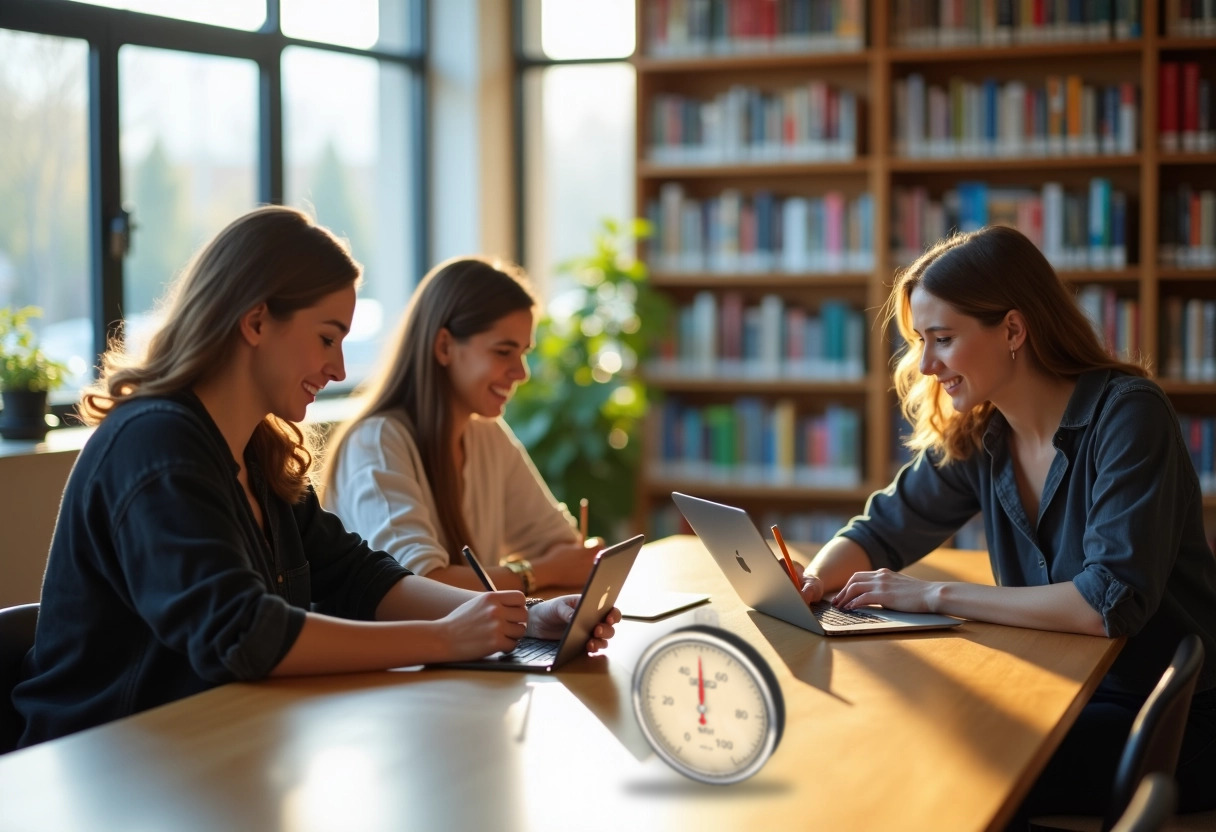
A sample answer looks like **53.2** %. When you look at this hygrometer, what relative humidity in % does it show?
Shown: **50** %
